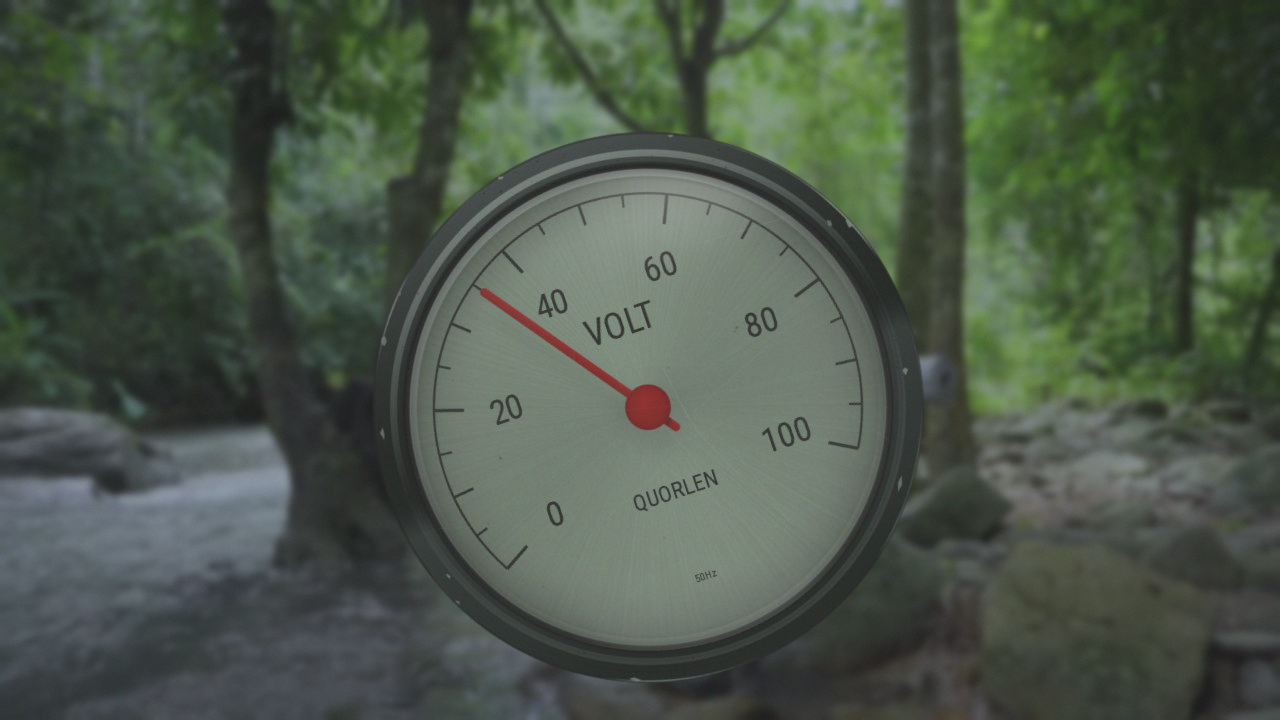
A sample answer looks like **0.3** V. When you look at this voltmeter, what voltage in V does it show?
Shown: **35** V
